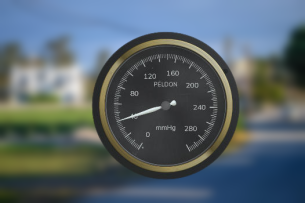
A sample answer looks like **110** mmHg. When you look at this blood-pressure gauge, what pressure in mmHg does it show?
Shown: **40** mmHg
